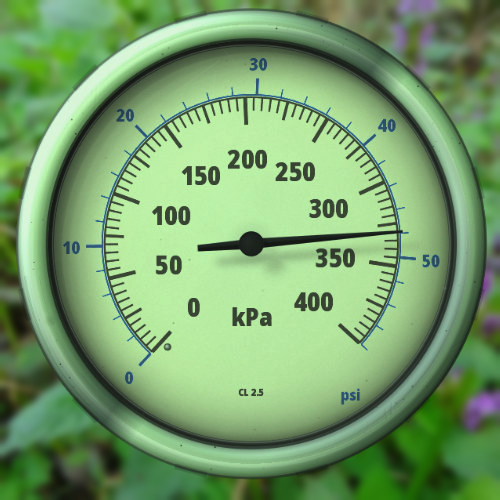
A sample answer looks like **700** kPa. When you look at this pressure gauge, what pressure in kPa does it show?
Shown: **330** kPa
